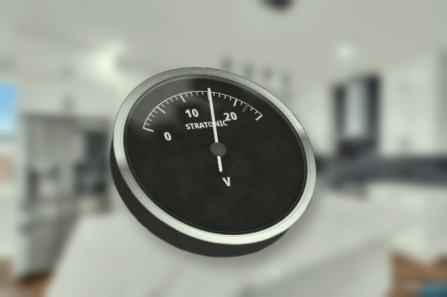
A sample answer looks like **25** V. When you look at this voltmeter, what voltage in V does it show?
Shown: **15** V
